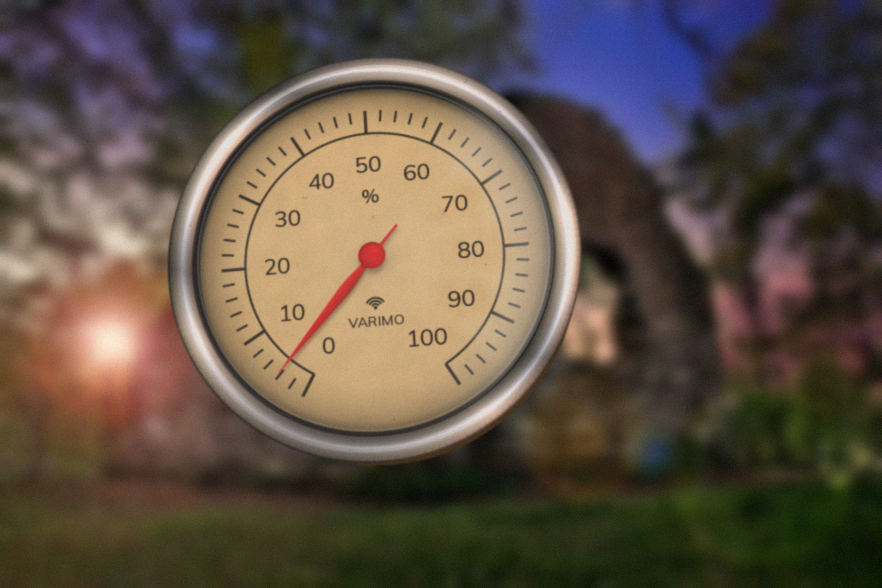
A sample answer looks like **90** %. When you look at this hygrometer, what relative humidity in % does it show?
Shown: **4** %
